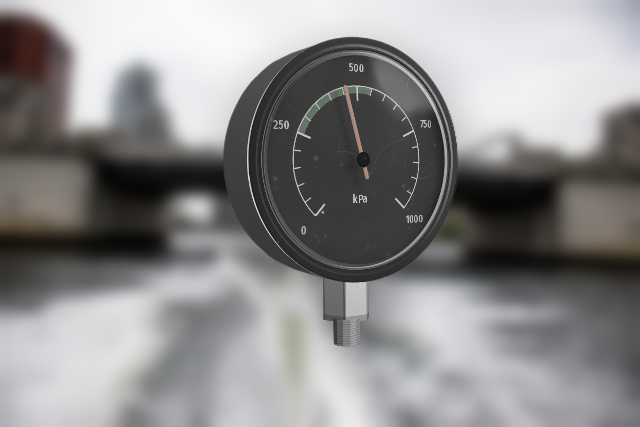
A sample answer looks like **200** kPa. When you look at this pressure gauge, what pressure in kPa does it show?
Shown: **450** kPa
